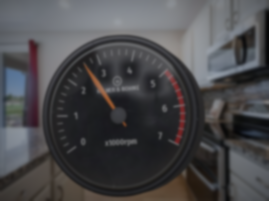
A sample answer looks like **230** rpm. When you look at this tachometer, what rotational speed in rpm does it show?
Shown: **2600** rpm
